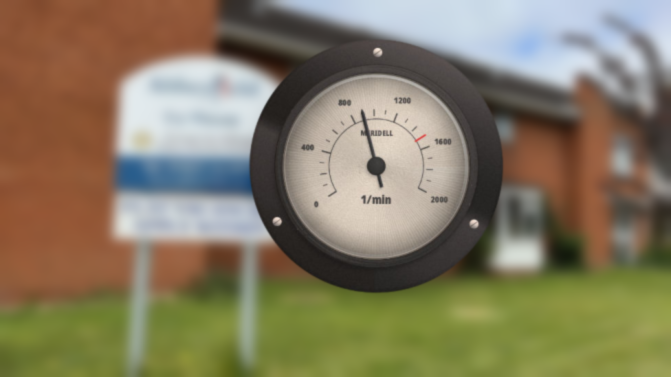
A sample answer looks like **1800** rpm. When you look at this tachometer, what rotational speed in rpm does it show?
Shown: **900** rpm
